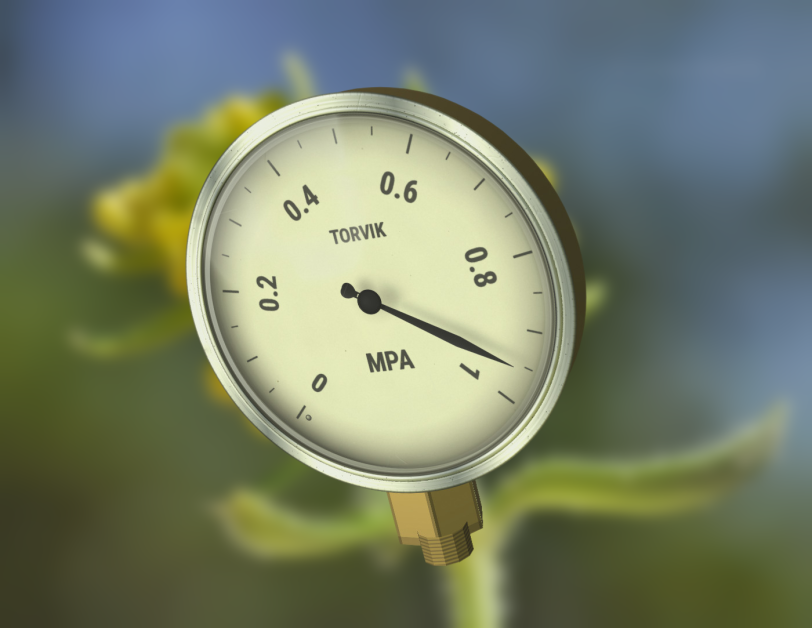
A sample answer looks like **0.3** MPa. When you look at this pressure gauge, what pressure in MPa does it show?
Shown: **0.95** MPa
